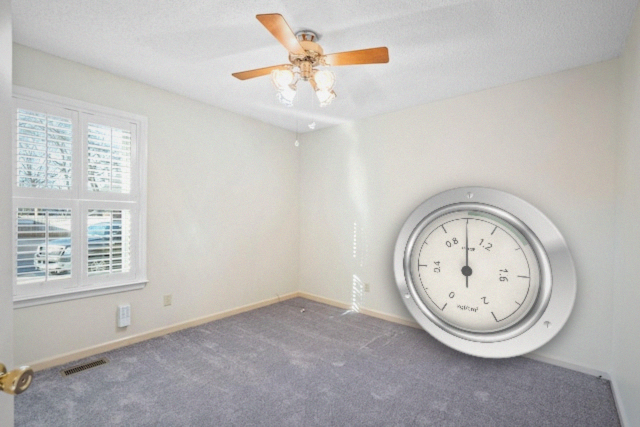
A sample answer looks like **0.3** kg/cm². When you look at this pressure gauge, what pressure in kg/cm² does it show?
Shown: **1** kg/cm²
